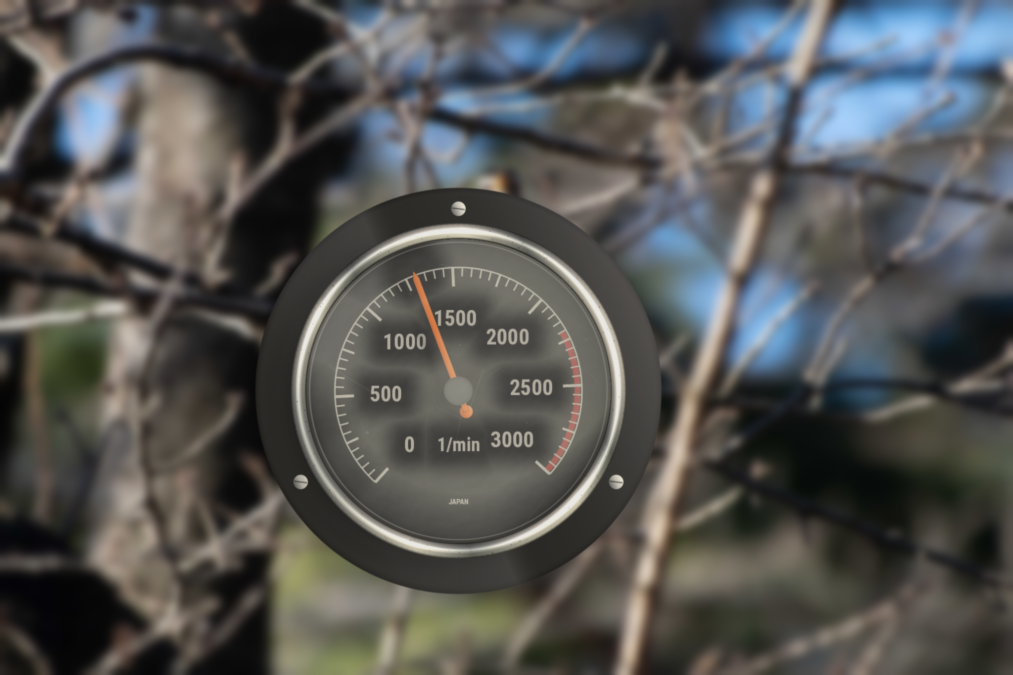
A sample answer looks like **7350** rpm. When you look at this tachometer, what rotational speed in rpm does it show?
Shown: **1300** rpm
